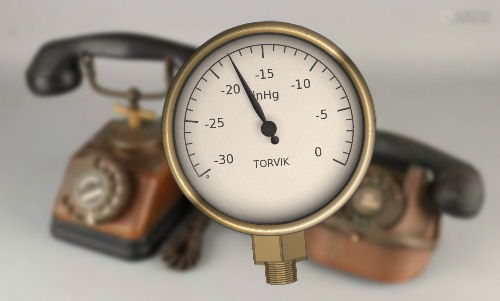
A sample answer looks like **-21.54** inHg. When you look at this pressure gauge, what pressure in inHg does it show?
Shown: **-18** inHg
